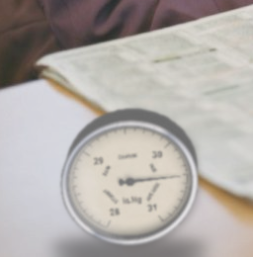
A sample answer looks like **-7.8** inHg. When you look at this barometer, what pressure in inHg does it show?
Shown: **30.4** inHg
